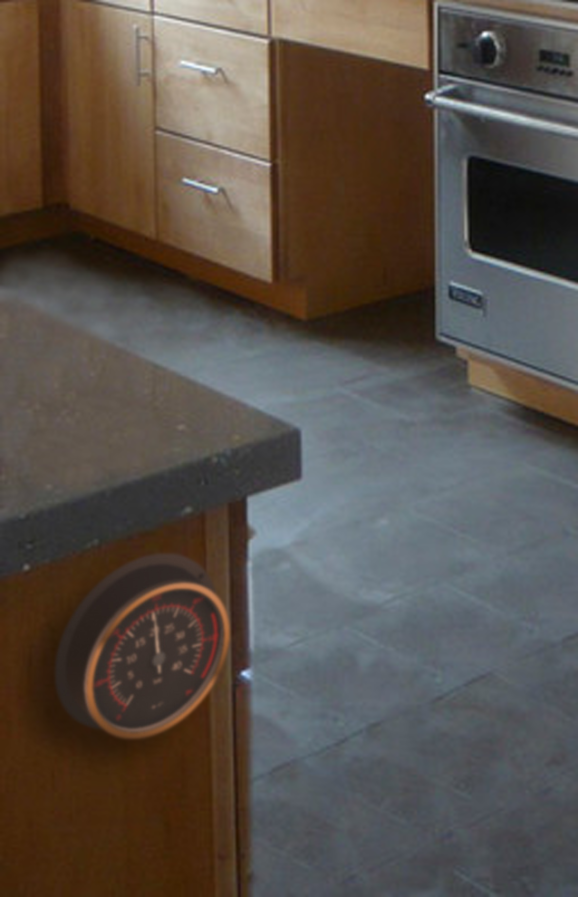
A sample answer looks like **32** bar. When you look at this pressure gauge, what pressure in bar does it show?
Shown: **20** bar
